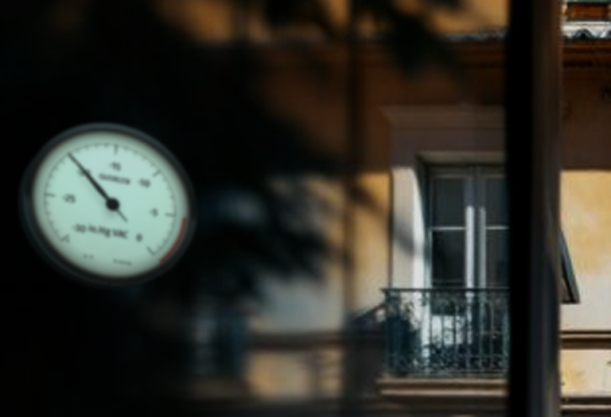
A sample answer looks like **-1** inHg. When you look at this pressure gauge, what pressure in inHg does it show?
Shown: **-20** inHg
